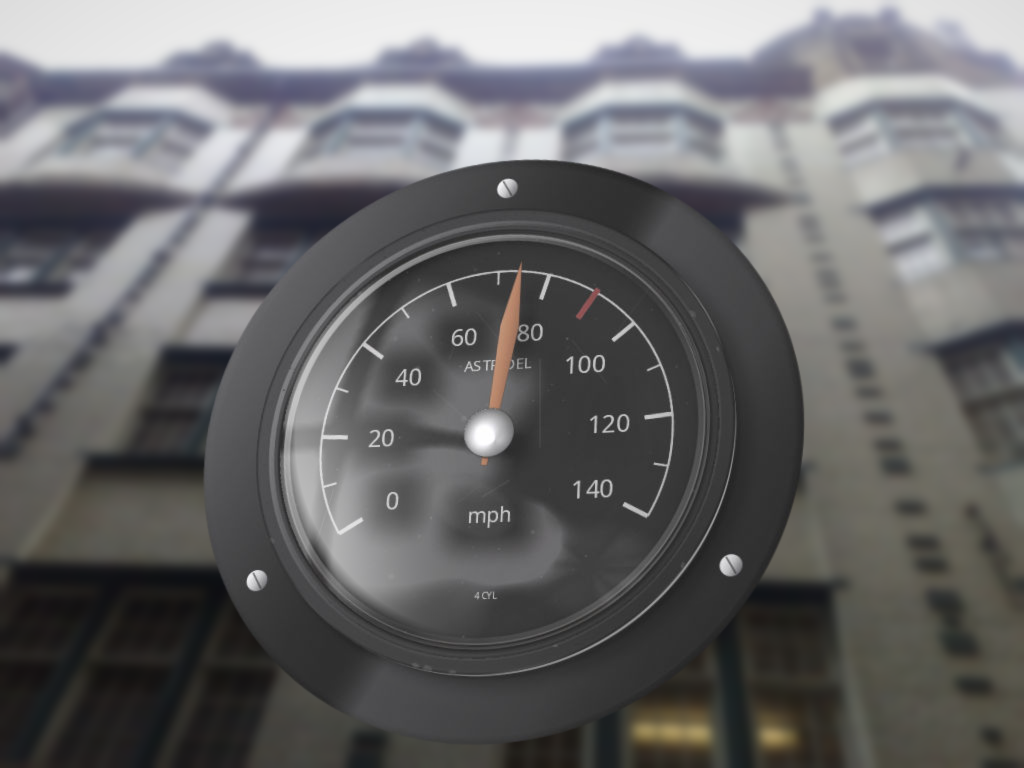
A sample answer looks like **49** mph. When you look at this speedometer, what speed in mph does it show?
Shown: **75** mph
